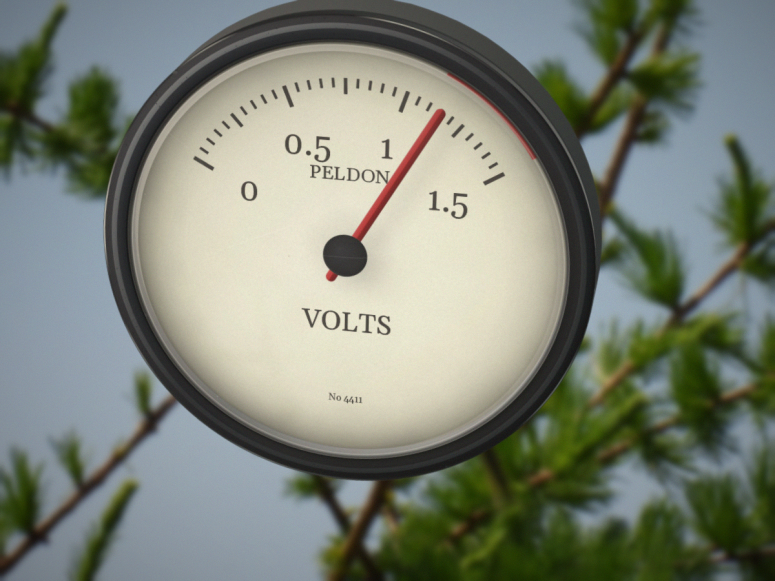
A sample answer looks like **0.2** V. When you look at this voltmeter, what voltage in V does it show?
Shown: **1.15** V
